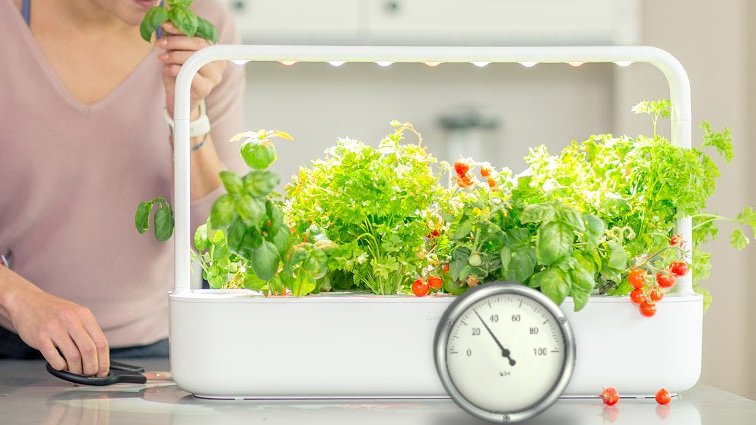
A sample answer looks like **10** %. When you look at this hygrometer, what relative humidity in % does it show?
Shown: **30** %
